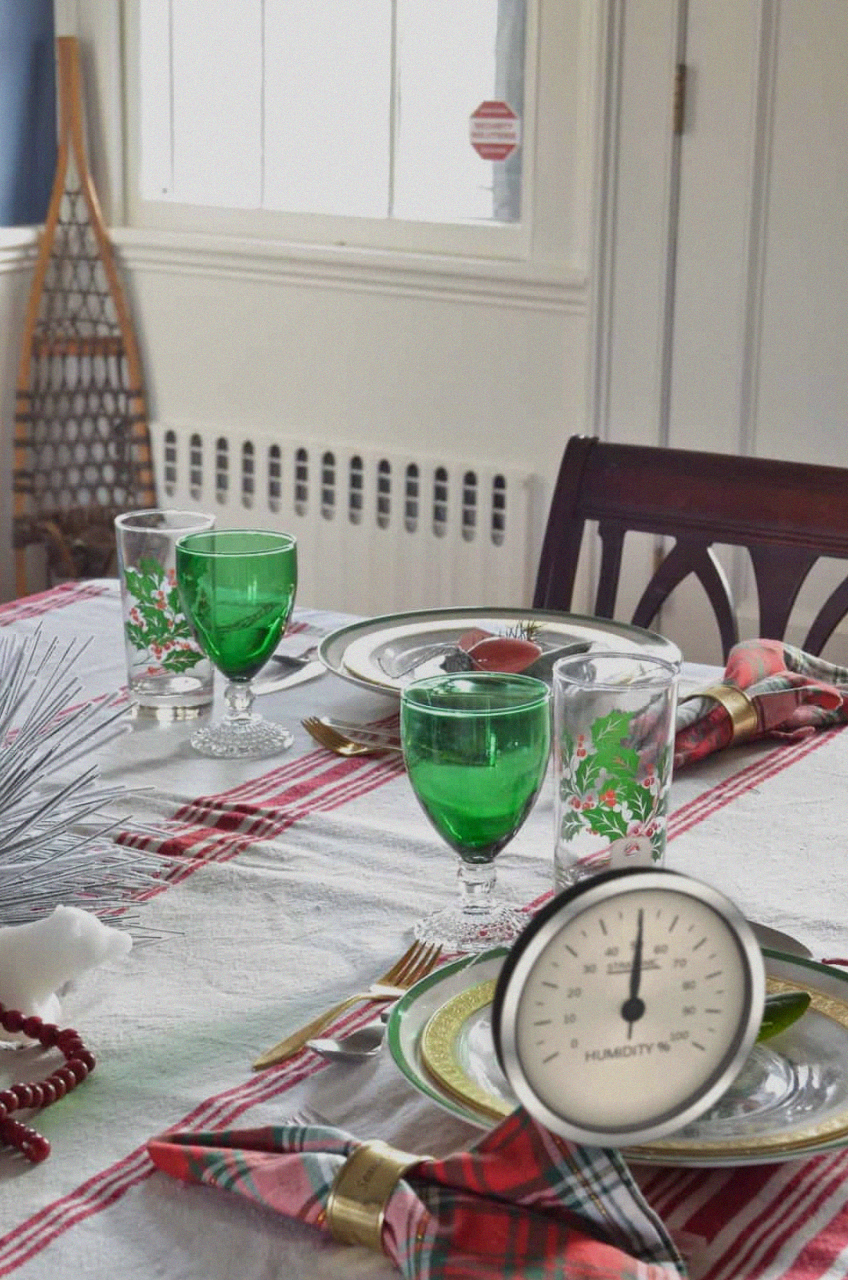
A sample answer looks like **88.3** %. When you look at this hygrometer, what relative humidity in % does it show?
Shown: **50** %
